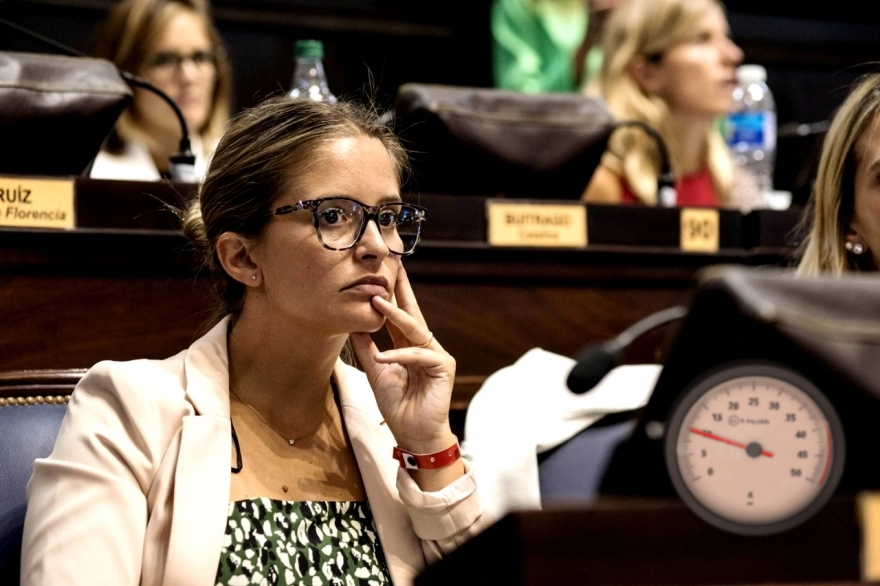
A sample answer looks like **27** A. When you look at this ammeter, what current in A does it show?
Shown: **10** A
